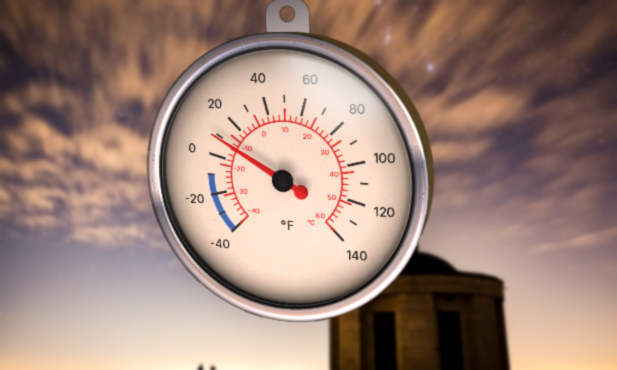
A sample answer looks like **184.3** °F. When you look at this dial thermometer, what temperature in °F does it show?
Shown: **10** °F
